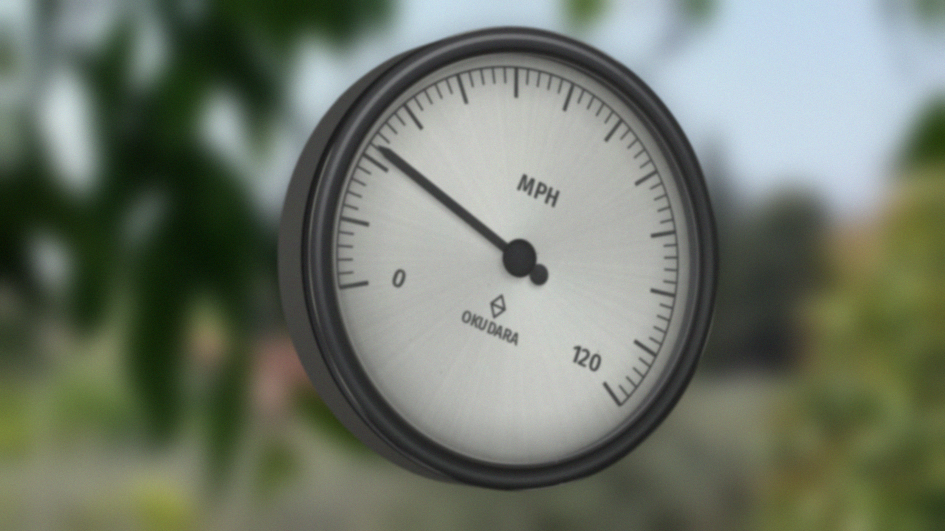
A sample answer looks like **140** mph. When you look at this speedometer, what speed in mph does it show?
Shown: **22** mph
